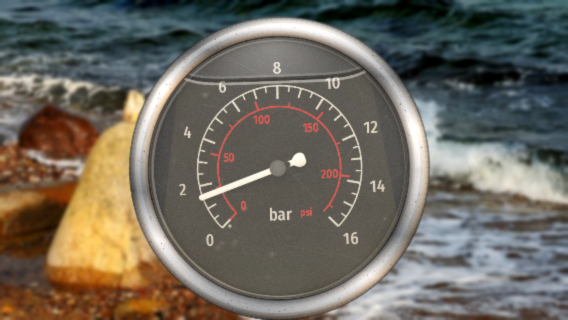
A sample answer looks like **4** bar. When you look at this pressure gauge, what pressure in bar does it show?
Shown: **1.5** bar
